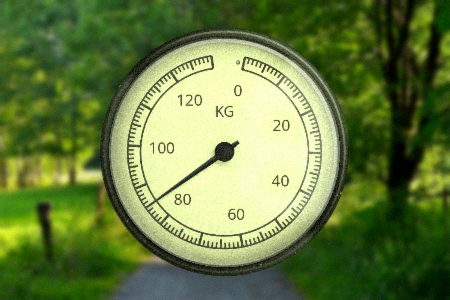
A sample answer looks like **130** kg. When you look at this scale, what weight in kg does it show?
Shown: **85** kg
